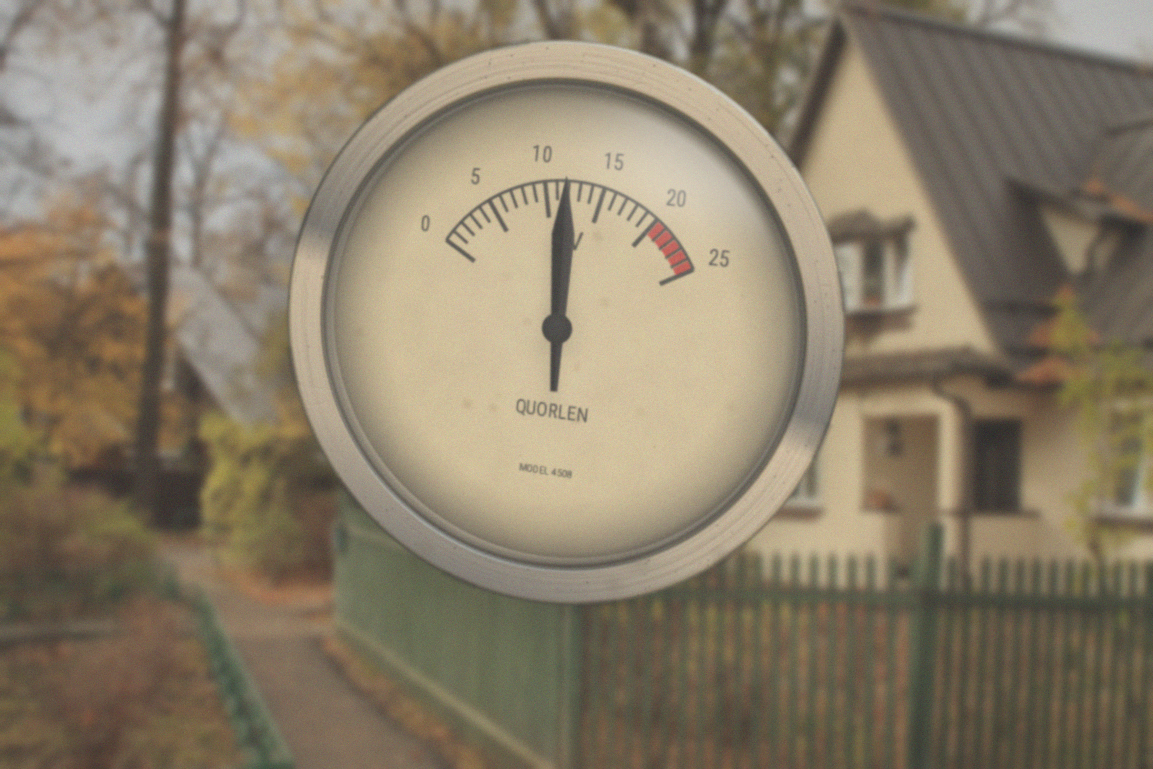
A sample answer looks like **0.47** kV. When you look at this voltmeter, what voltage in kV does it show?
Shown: **12** kV
